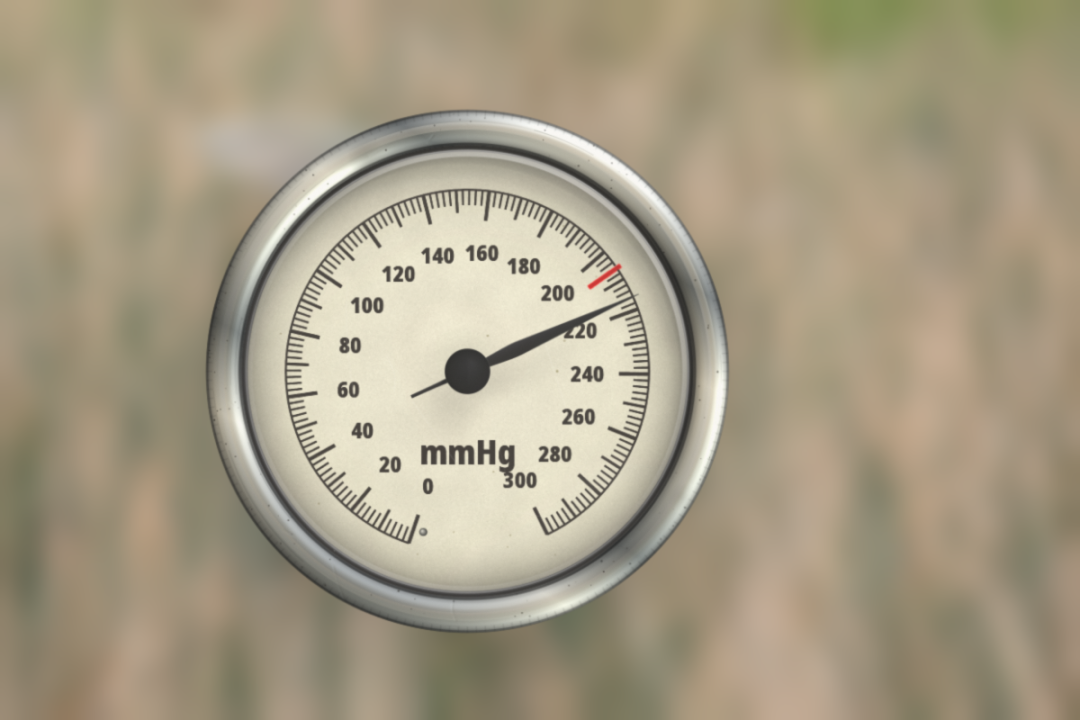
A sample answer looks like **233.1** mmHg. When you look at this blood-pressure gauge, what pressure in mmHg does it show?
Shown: **216** mmHg
